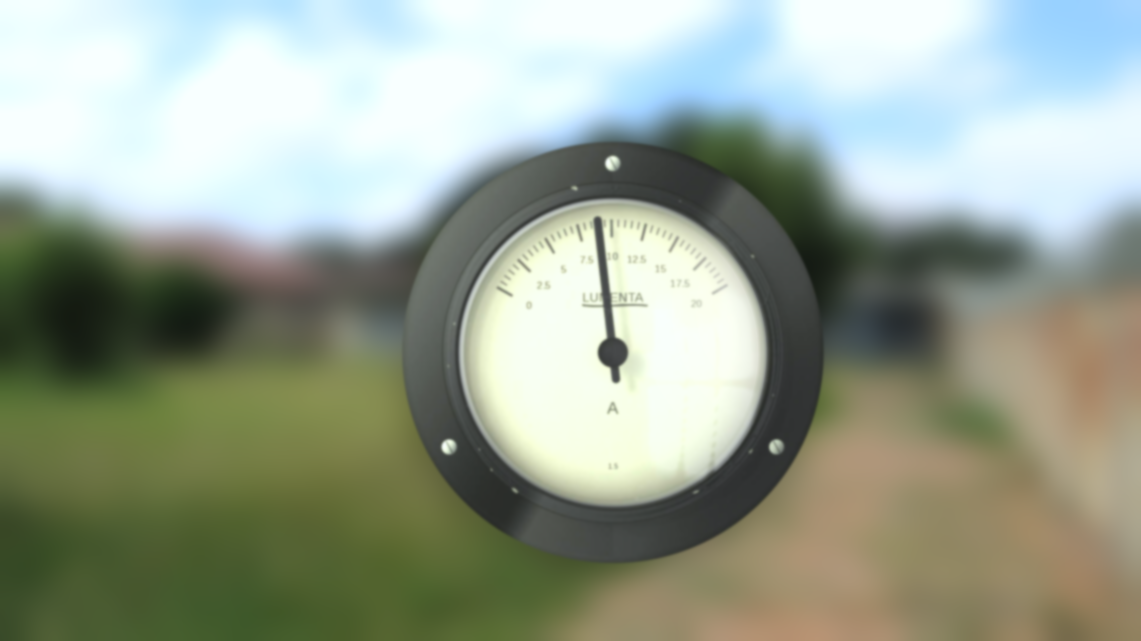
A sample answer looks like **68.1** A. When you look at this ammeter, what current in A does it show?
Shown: **9** A
